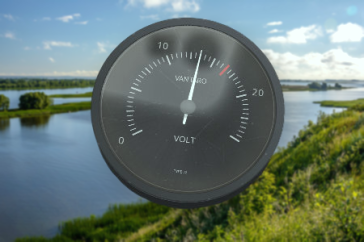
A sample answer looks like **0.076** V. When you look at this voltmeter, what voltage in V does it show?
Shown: **13.5** V
